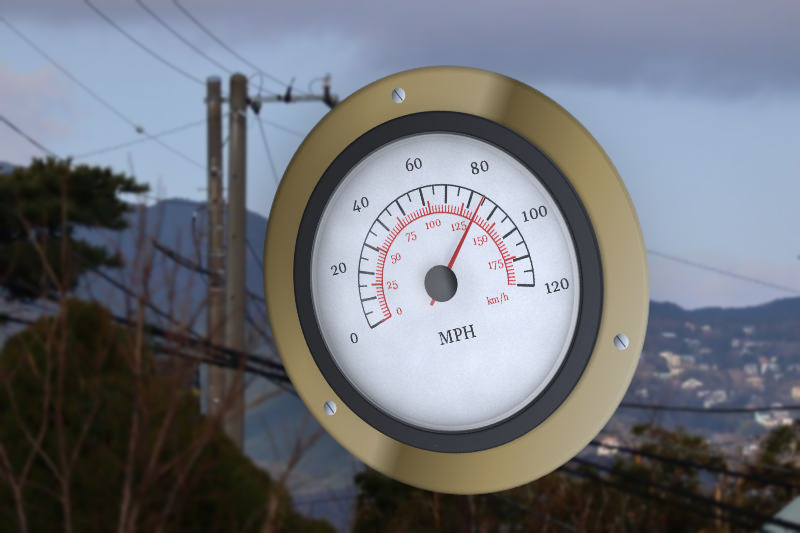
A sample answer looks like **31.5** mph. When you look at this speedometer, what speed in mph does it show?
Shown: **85** mph
